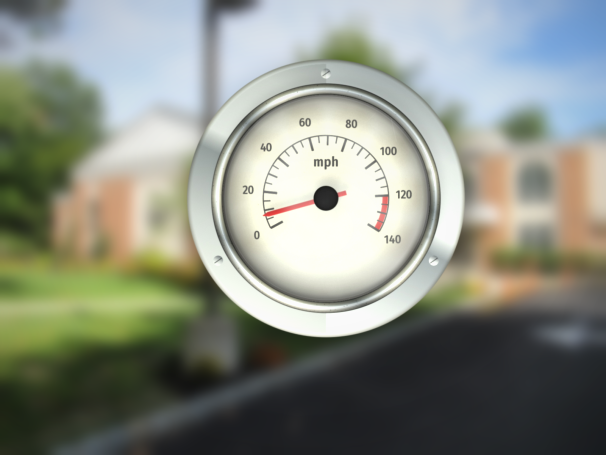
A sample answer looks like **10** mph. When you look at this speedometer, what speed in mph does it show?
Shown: **7.5** mph
